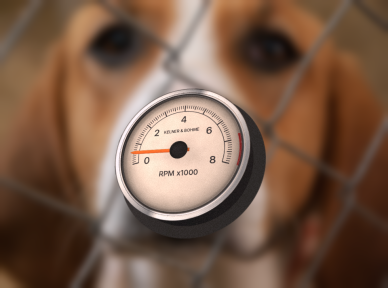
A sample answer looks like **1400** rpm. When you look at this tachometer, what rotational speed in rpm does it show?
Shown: **500** rpm
